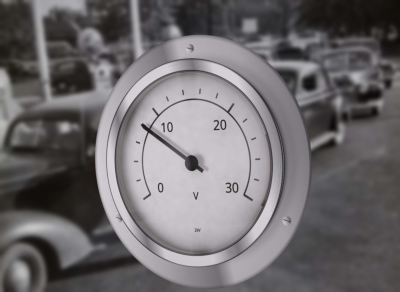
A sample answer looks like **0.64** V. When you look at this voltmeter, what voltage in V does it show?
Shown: **8** V
